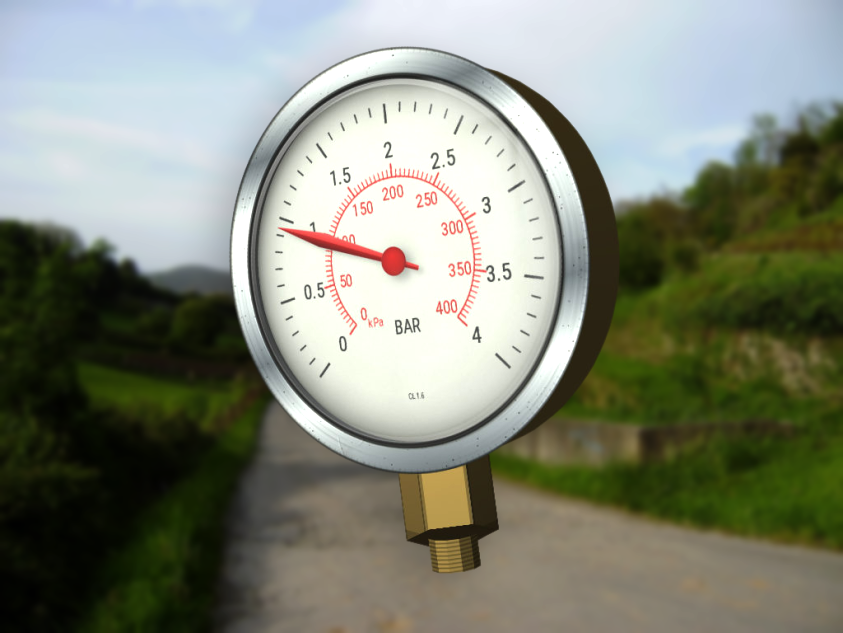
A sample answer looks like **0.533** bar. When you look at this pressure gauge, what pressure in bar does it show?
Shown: **0.95** bar
